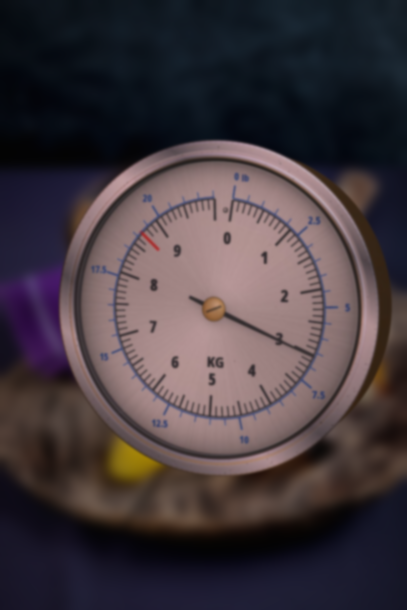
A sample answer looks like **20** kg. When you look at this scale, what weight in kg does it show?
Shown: **3** kg
